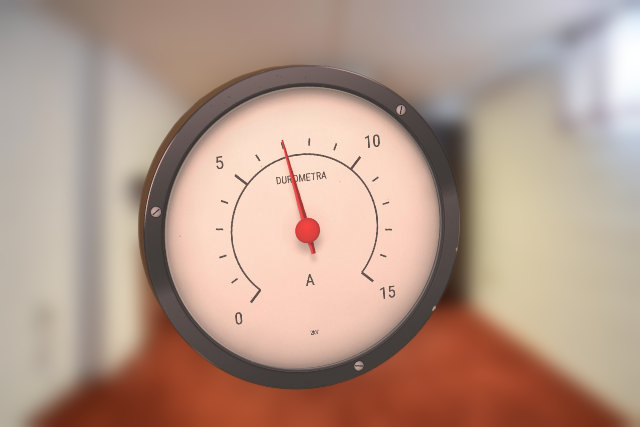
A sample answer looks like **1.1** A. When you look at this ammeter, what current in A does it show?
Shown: **7** A
